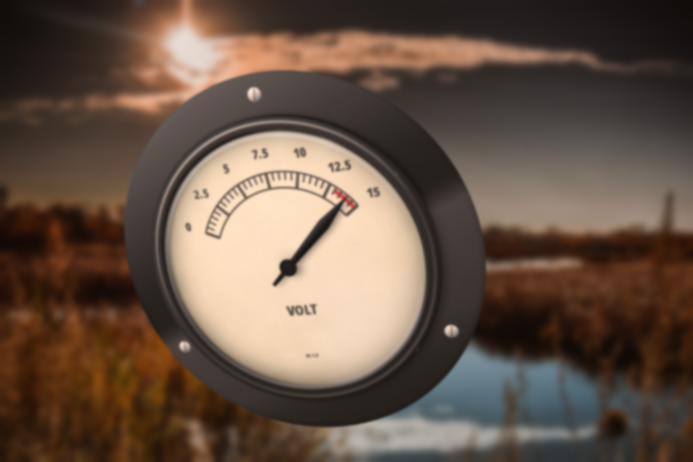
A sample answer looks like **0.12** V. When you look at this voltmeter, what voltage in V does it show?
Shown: **14** V
